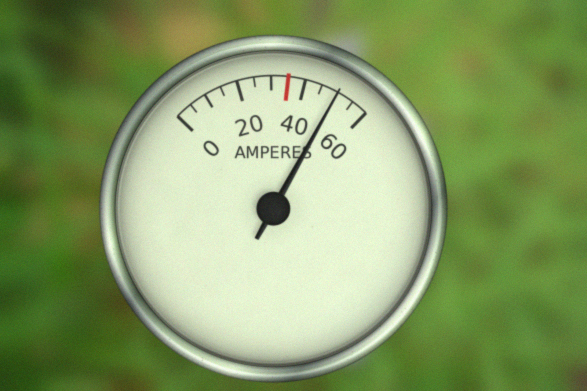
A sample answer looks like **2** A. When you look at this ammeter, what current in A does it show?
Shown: **50** A
